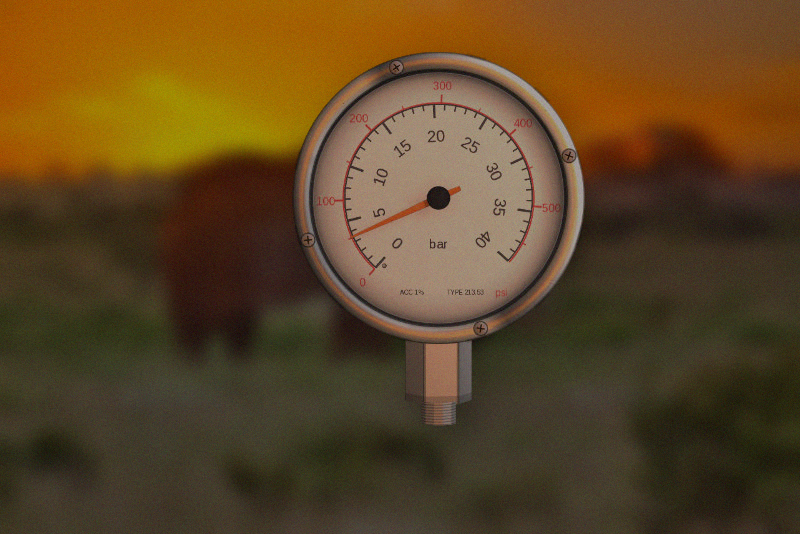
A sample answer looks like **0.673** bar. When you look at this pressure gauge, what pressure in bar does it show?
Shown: **3.5** bar
